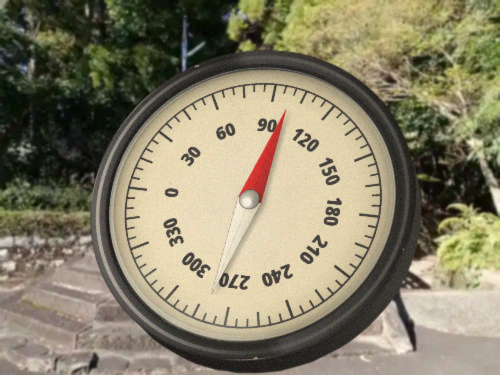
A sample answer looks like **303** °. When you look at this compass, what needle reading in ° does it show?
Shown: **100** °
